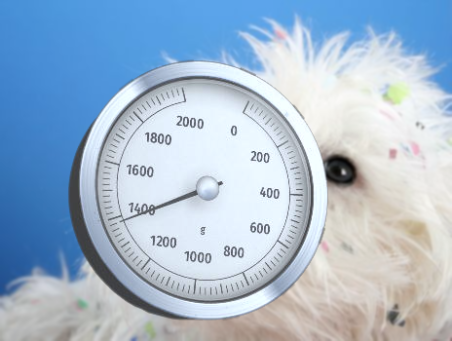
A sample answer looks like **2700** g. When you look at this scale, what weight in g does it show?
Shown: **1380** g
